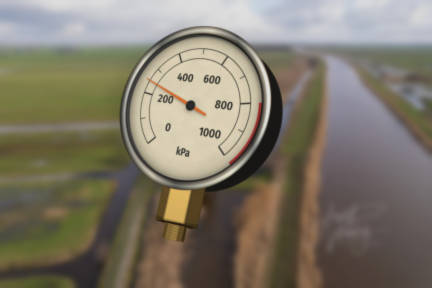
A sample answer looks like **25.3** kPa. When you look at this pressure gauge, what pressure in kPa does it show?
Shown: **250** kPa
